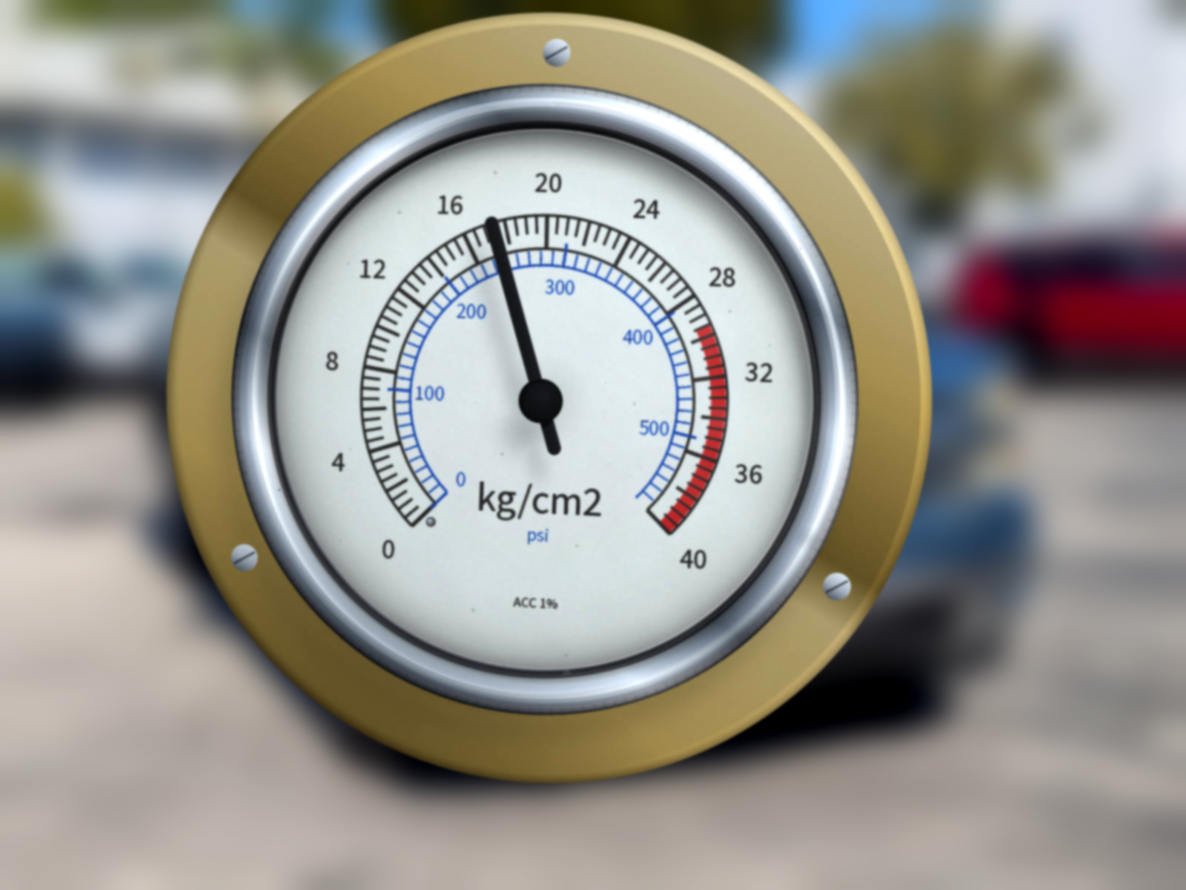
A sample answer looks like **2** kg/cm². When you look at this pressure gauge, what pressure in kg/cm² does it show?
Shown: **17.5** kg/cm²
